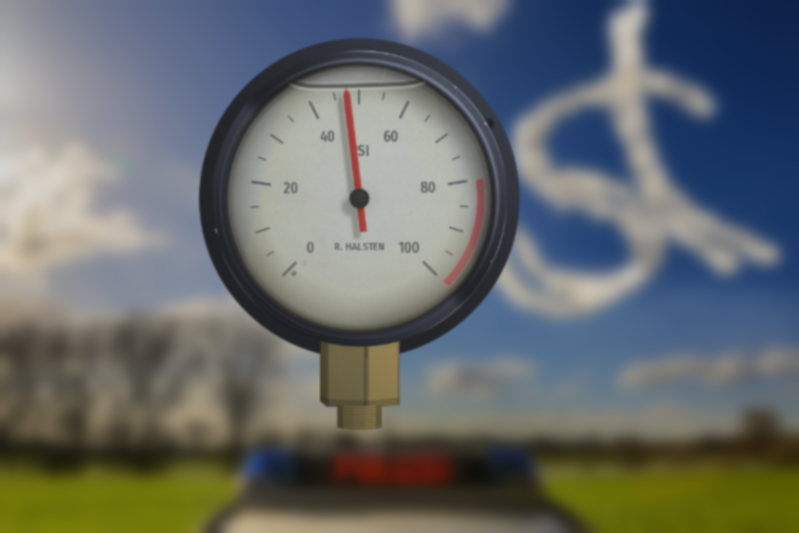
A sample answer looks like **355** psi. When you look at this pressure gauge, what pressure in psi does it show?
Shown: **47.5** psi
